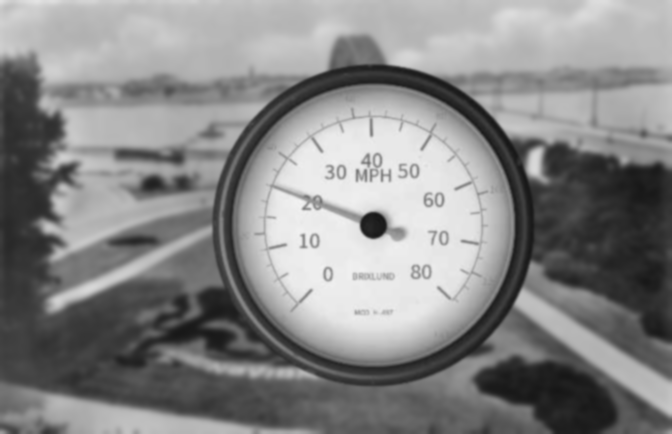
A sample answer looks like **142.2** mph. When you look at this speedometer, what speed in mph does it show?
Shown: **20** mph
